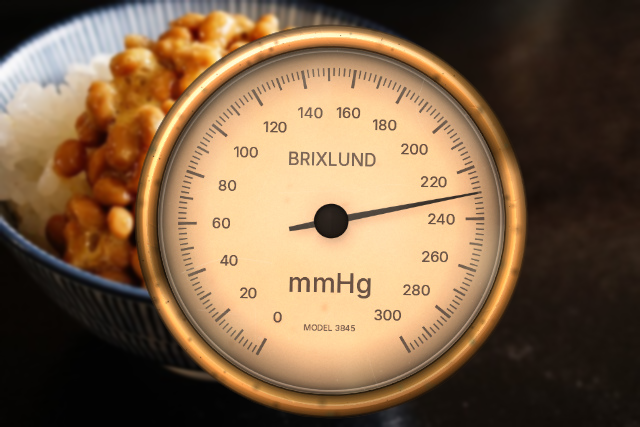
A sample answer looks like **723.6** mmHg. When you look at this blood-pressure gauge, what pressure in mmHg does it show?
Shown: **230** mmHg
